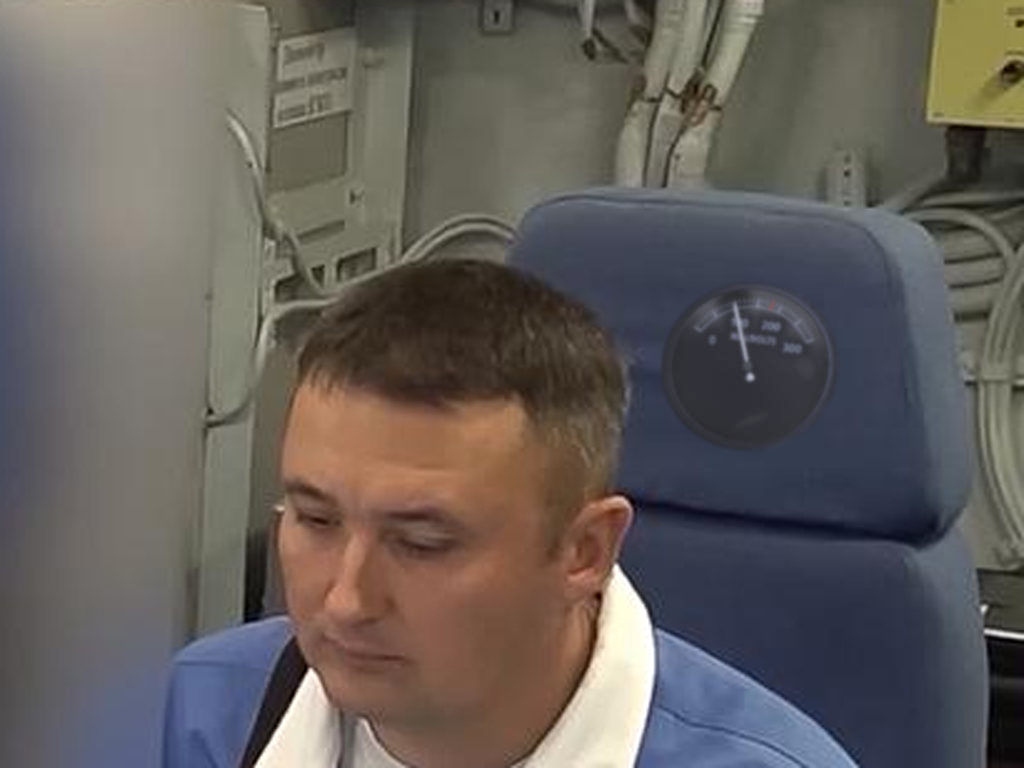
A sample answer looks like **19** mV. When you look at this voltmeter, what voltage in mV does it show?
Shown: **100** mV
